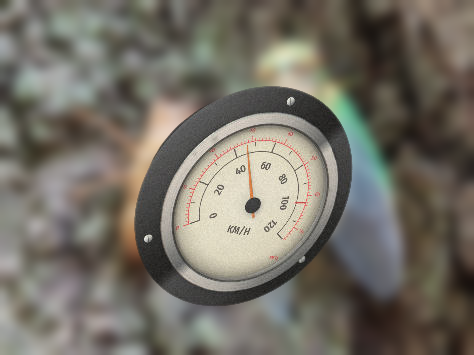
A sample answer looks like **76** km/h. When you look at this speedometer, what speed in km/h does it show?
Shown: **45** km/h
